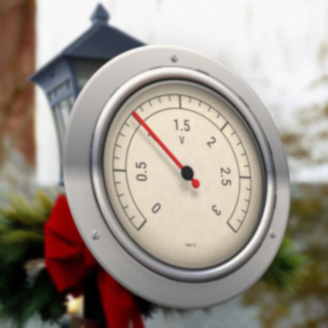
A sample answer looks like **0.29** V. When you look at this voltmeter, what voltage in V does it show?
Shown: **1** V
